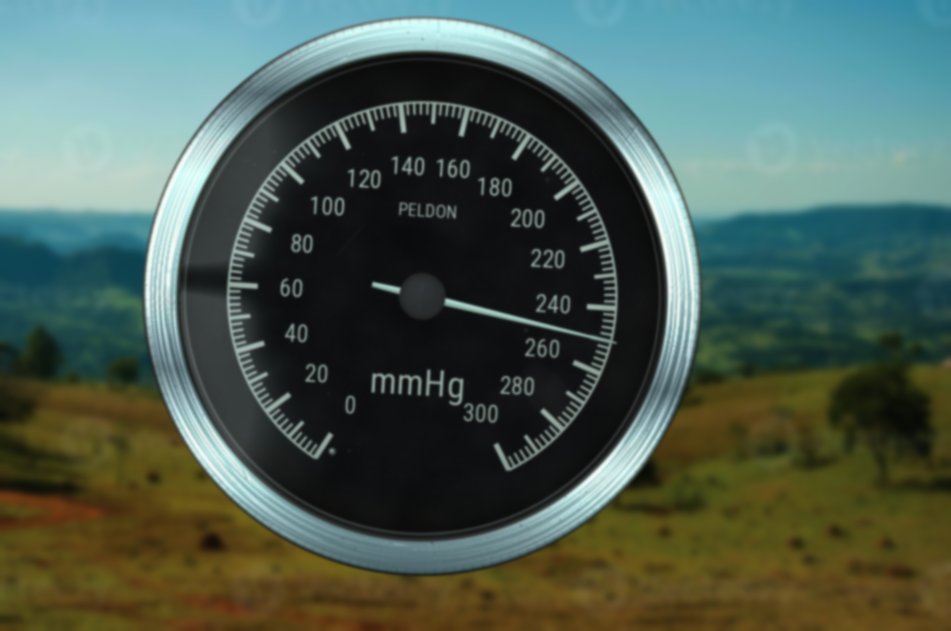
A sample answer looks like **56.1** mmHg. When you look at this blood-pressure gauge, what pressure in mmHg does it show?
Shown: **250** mmHg
